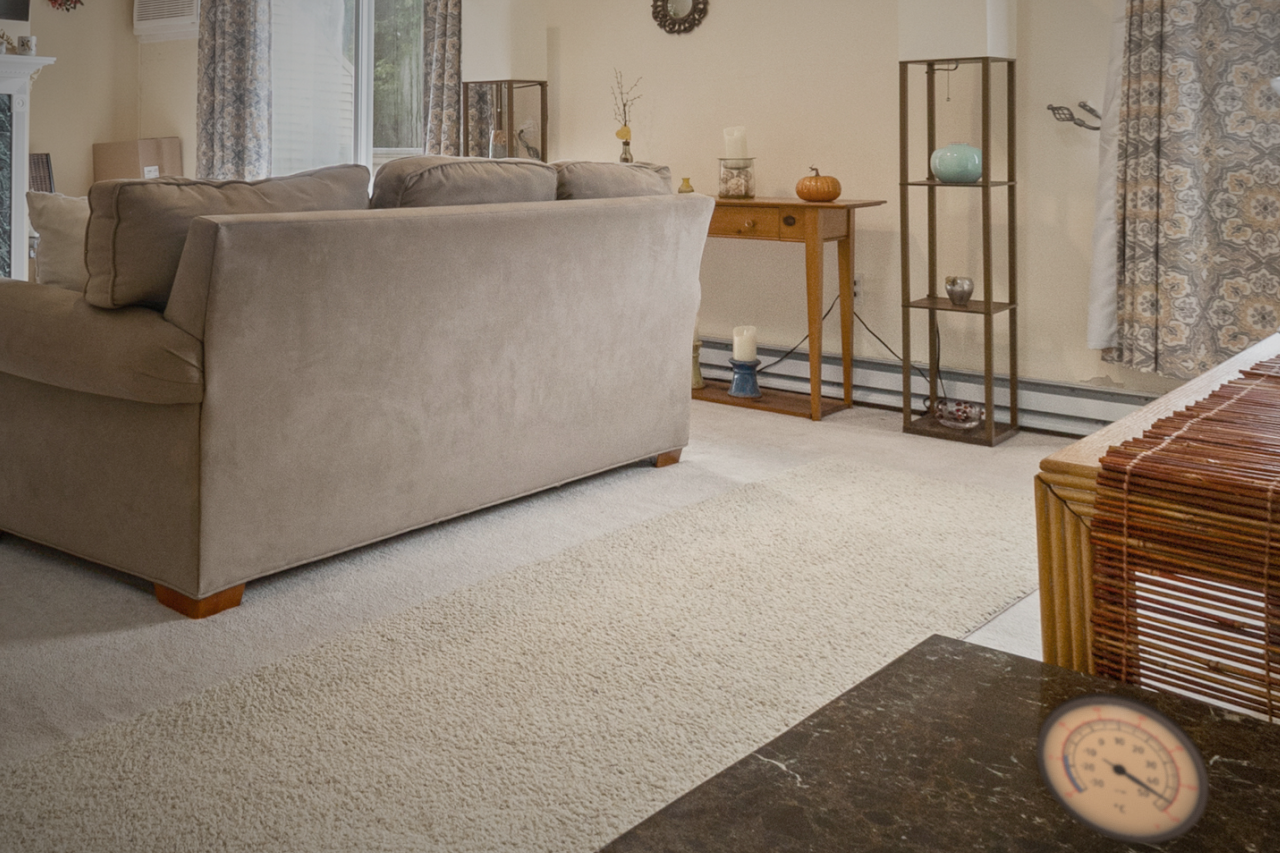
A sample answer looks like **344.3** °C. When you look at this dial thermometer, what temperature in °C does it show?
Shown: **45** °C
